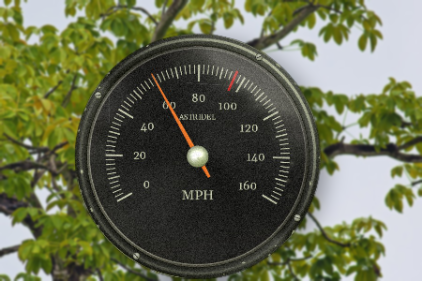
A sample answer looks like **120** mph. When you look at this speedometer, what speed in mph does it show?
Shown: **60** mph
